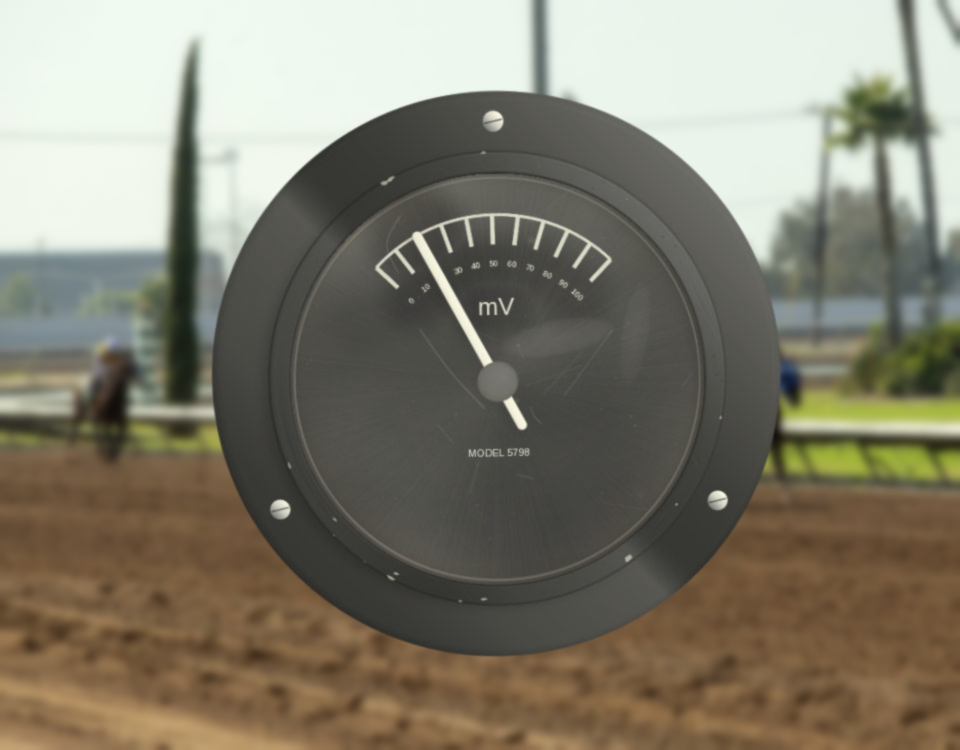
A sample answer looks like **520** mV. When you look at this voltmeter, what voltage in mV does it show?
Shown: **20** mV
